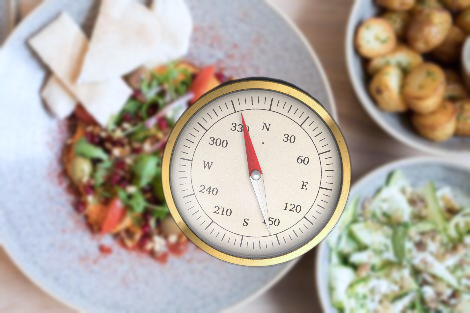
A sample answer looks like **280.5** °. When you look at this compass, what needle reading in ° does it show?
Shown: **335** °
